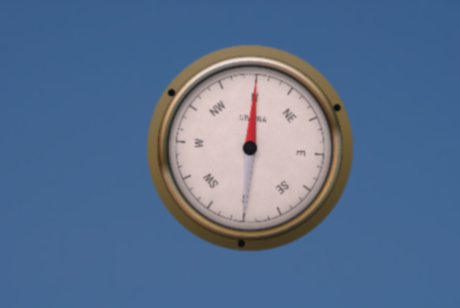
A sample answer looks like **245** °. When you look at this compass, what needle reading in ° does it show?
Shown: **0** °
